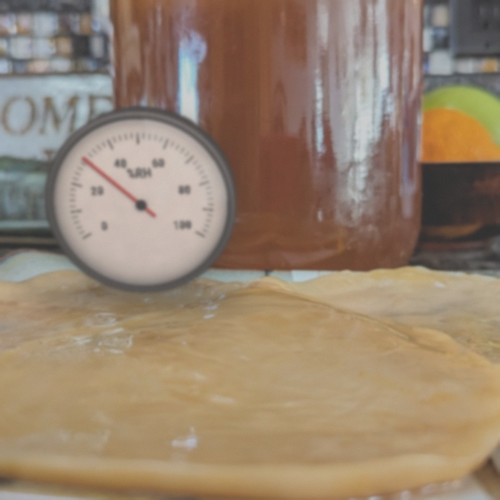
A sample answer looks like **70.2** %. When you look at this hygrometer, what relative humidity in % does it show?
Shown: **30** %
